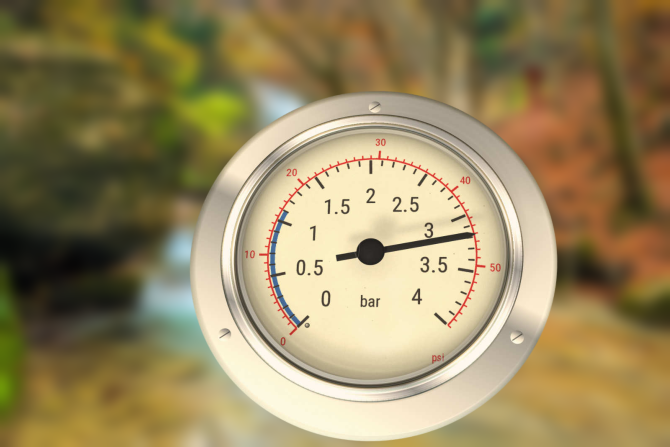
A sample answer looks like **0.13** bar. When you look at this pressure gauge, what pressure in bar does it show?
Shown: **3.2** bar
